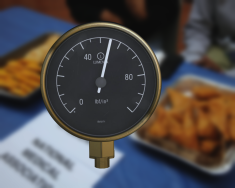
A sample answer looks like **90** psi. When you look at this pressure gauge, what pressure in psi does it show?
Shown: **55** psi
